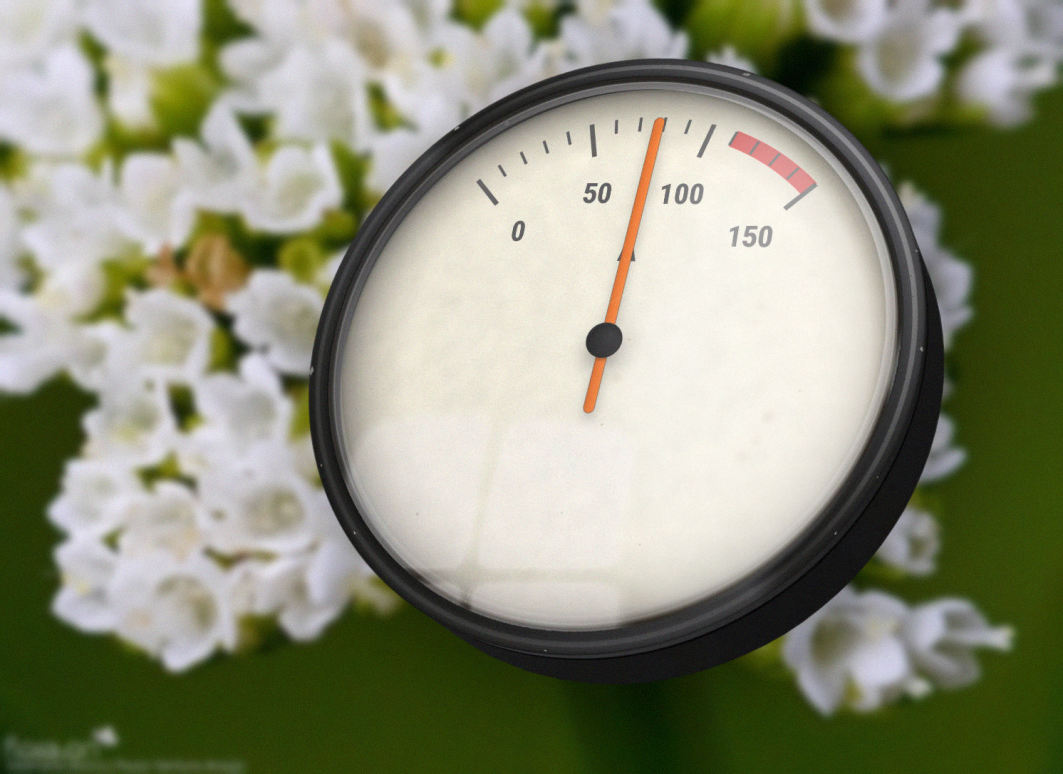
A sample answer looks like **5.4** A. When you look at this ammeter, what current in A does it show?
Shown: **80** A
